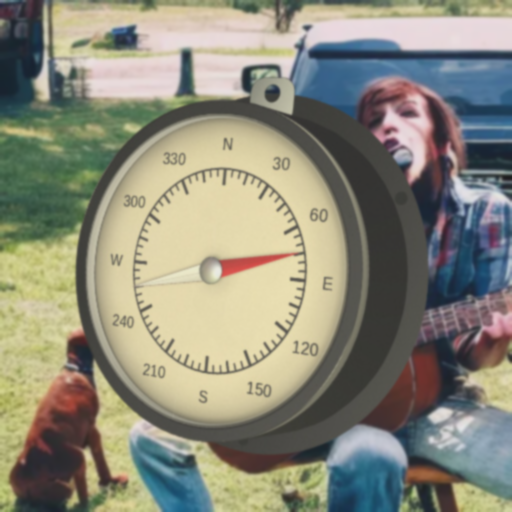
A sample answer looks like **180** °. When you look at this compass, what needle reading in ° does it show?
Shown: **75** °
